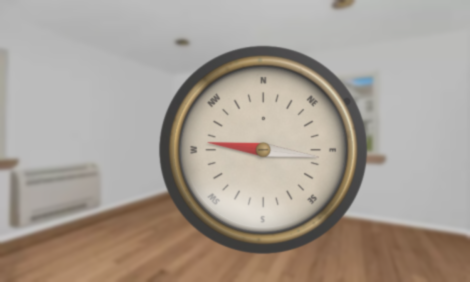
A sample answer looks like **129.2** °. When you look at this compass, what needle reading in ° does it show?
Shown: **277.5** °
